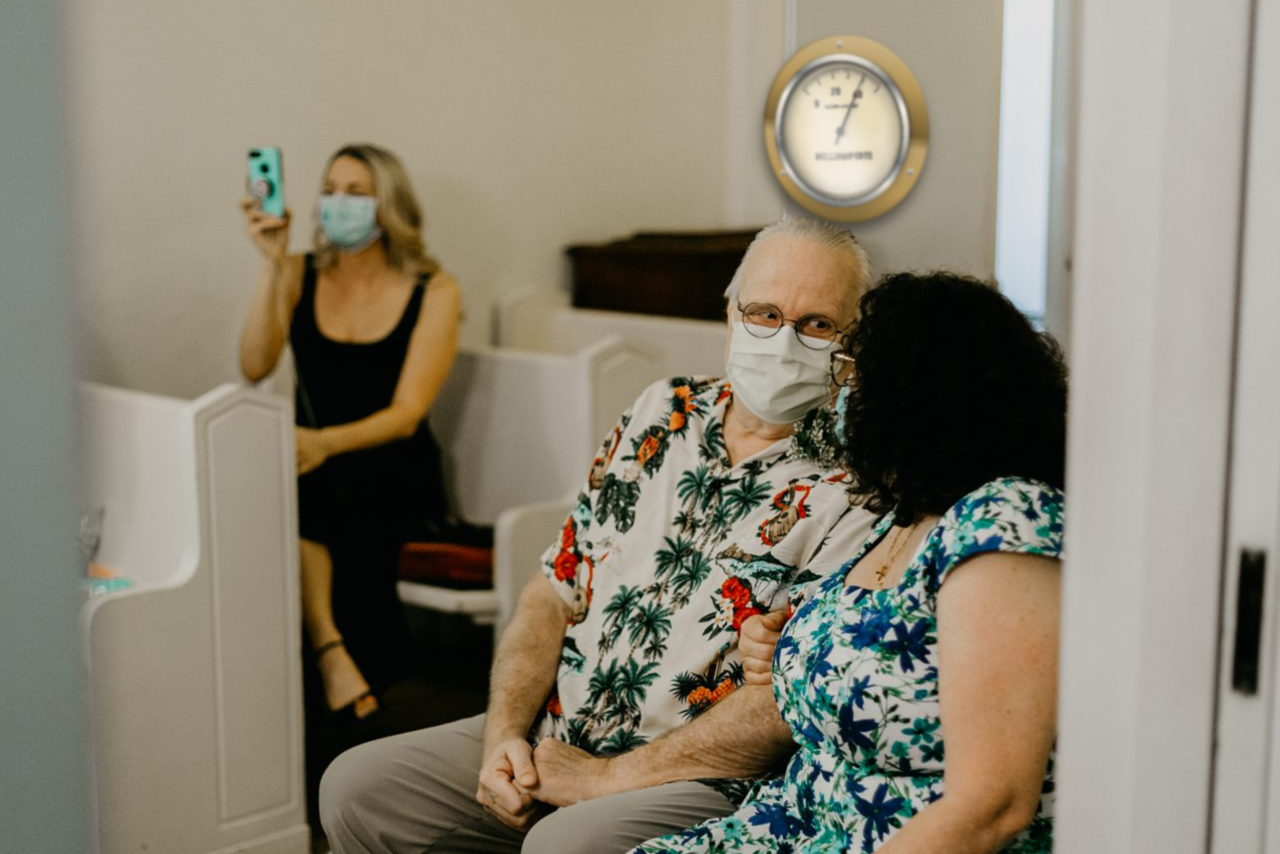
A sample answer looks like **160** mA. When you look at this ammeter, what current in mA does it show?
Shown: **40** mA
